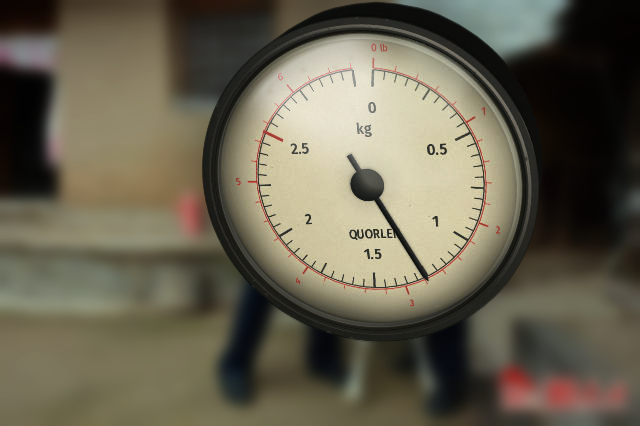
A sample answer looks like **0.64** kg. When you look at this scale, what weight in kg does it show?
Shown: **1.25** kg
